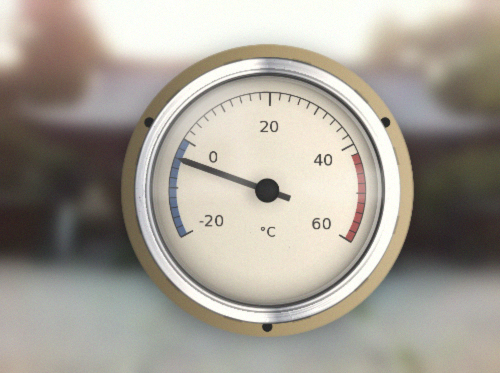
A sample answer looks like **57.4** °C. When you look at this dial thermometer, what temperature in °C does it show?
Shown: **-4** °C
